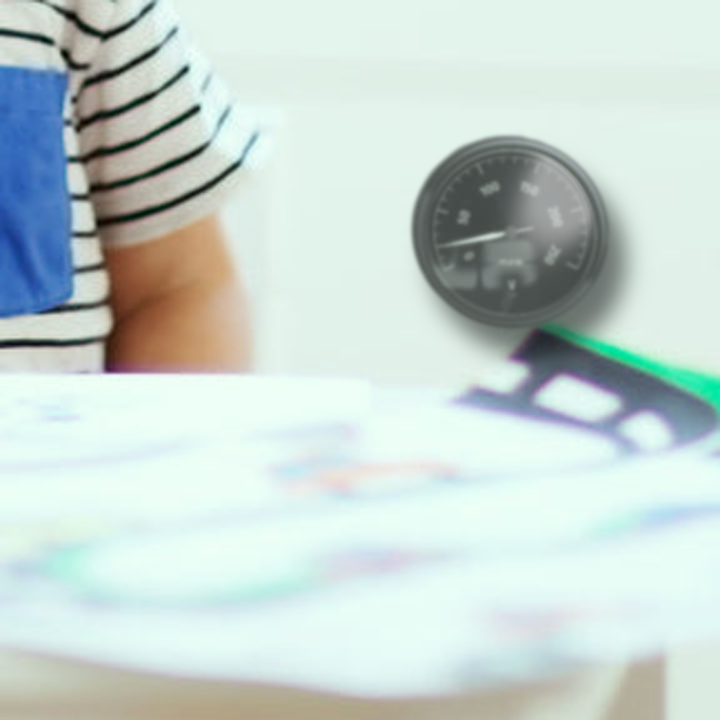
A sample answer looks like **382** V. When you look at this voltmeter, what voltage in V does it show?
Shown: **20** V
